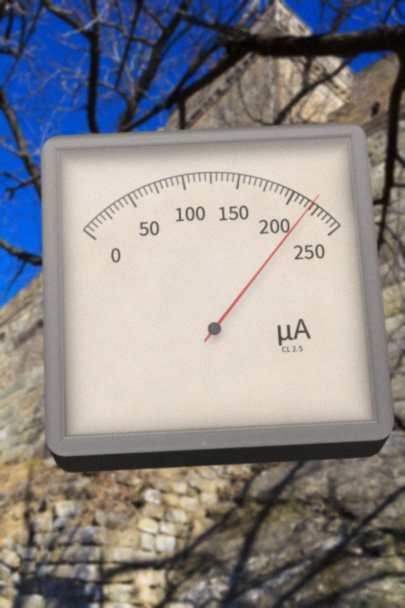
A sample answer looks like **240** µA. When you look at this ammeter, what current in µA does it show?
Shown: **220** µA
